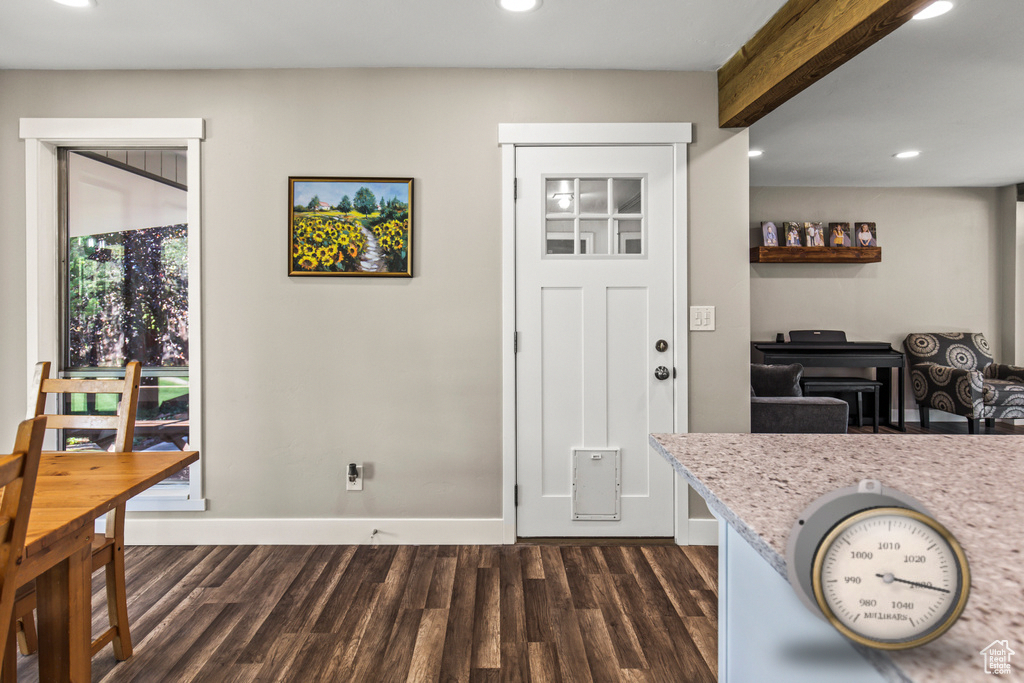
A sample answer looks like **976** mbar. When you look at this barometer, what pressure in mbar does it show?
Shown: **1030** mbar
